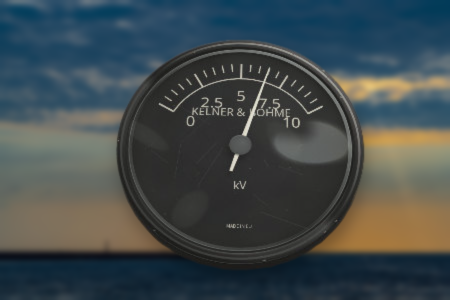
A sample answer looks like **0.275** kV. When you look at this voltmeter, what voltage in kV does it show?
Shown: **6.5** kV
